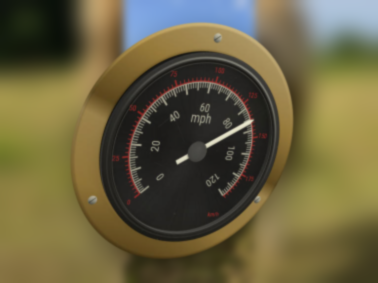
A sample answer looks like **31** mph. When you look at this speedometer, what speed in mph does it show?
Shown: **85** mph
